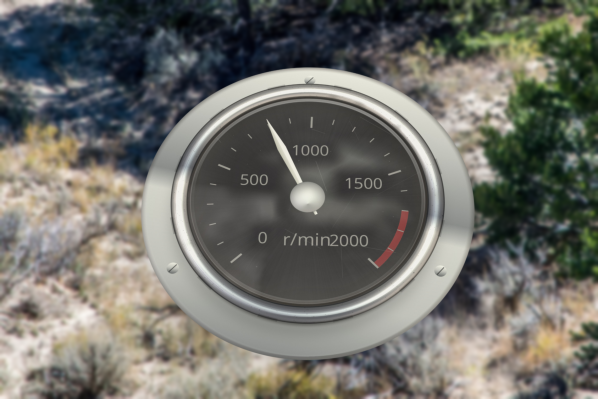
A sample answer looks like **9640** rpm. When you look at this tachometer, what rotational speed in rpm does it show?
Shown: **800** rpm
